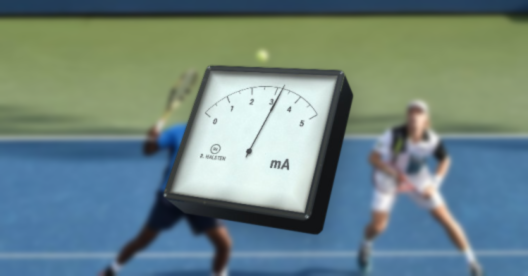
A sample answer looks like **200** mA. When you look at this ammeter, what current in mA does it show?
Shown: **3.25** mA
